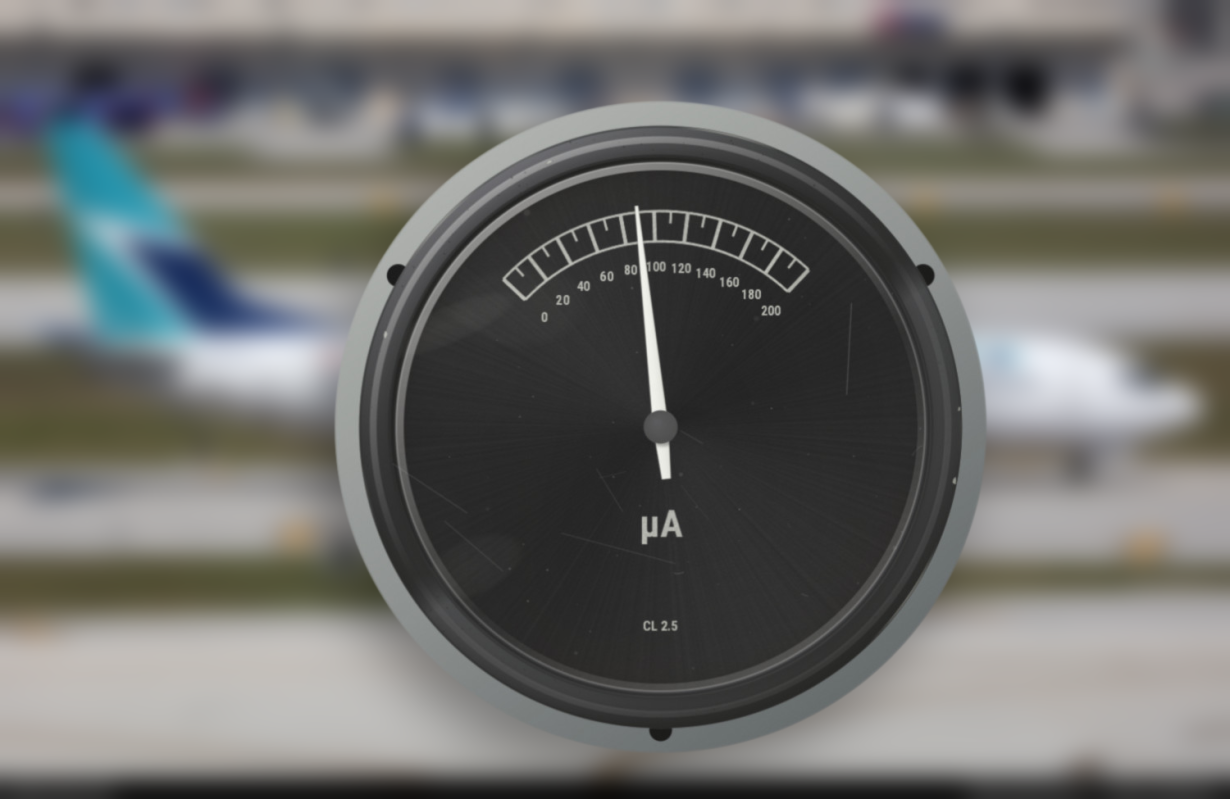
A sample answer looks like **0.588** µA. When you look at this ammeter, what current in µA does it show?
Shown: **90** µA
